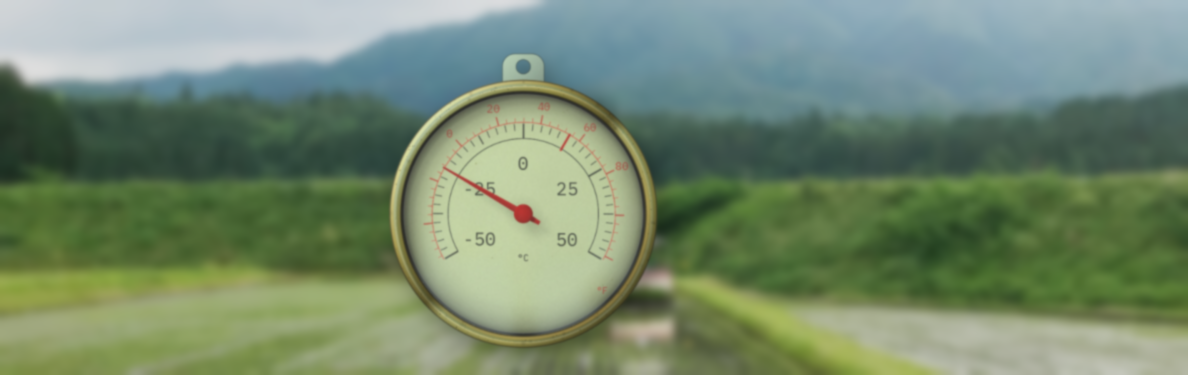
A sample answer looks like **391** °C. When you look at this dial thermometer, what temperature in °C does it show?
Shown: **-25** °C
